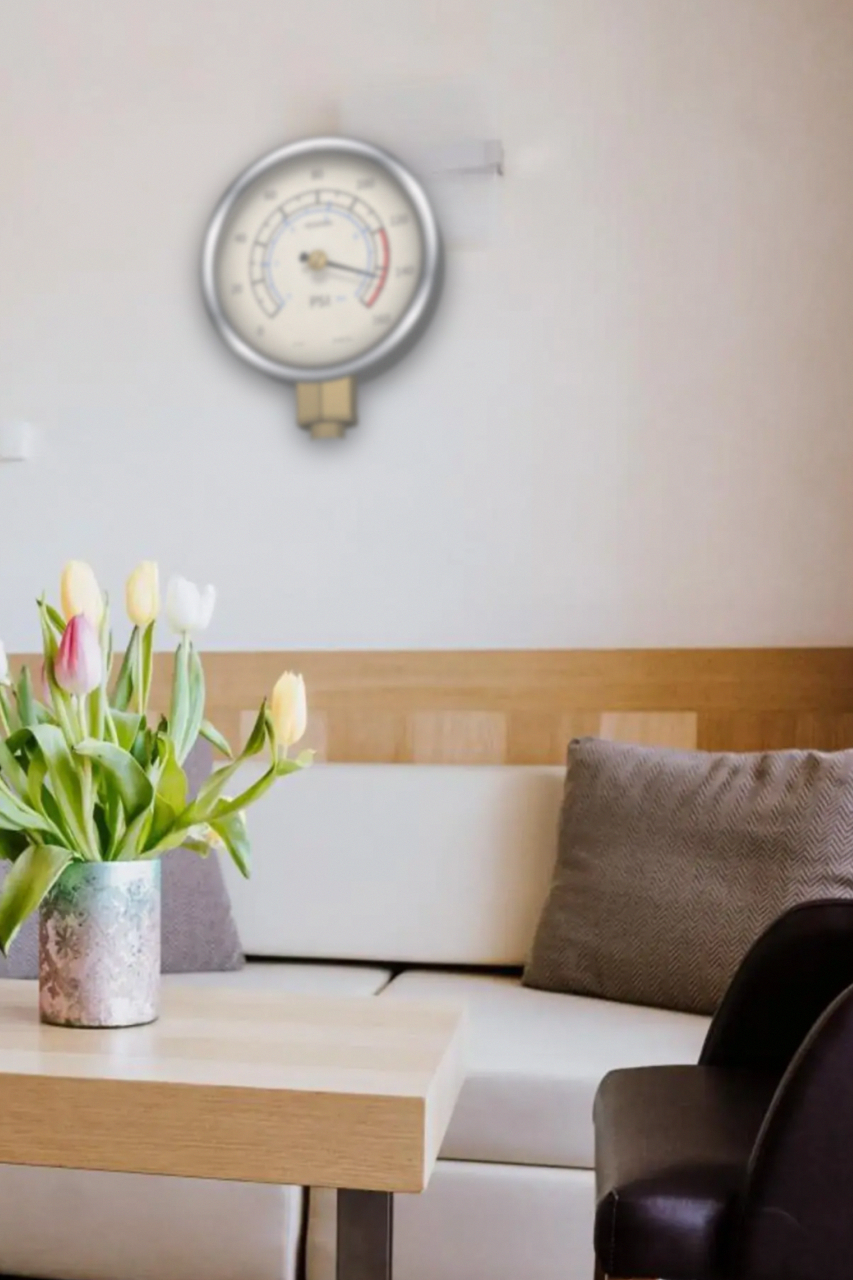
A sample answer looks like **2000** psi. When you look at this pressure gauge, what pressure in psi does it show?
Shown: **145** psi
